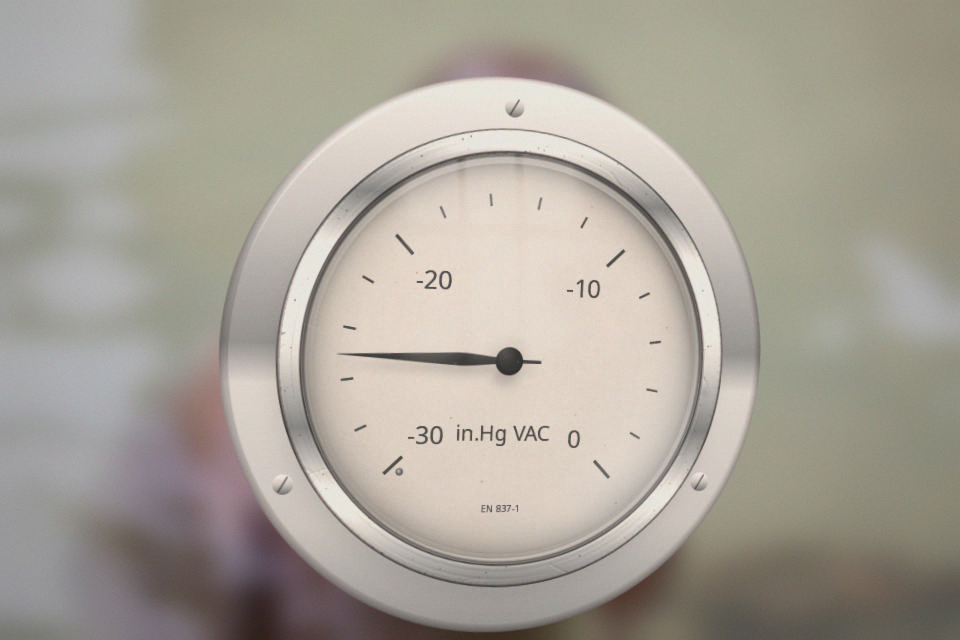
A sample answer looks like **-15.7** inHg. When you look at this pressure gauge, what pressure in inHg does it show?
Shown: **-25** inHg
